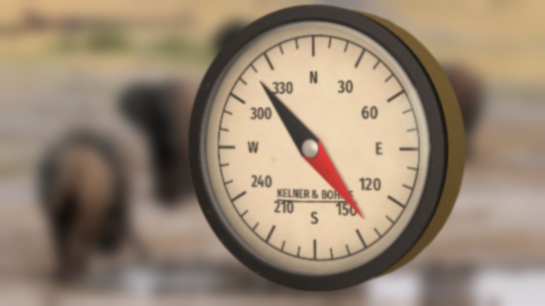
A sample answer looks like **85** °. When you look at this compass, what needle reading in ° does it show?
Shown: **140** °
